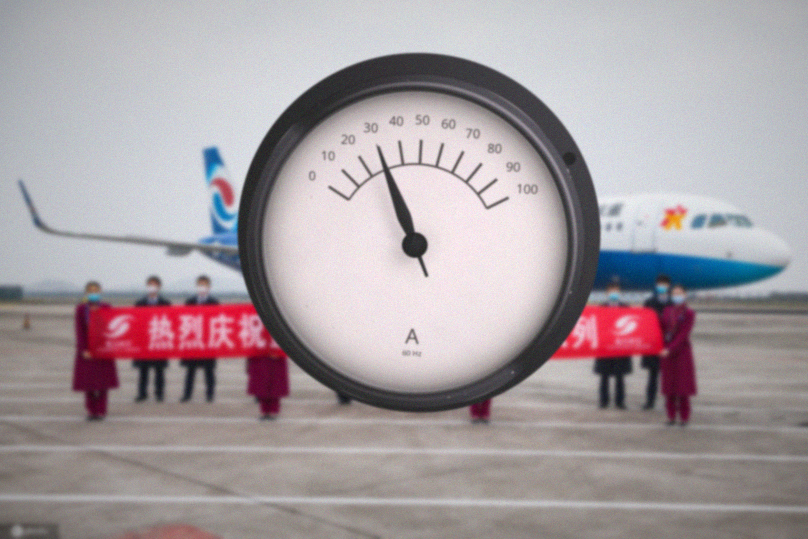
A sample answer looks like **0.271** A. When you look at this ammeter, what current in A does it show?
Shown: **30** A
